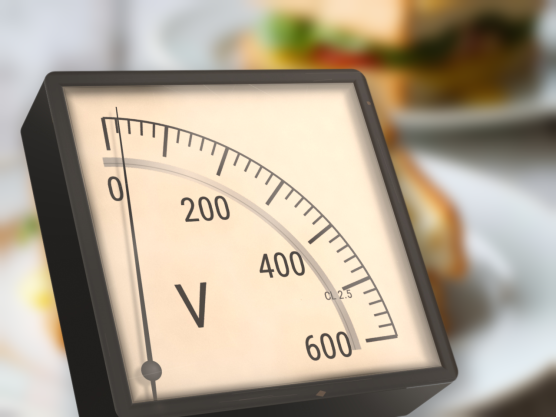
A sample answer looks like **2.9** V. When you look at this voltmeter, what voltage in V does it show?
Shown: **20** V
